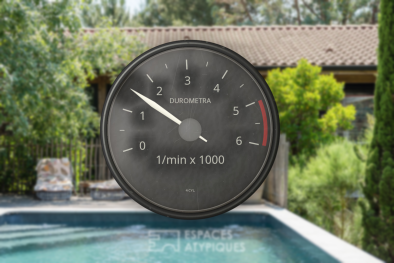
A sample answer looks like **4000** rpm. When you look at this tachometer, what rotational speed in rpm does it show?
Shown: **1500** rpm
